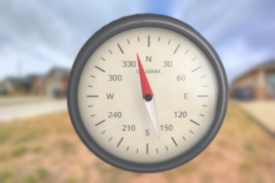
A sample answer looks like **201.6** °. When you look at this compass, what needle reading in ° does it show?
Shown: **345** °
